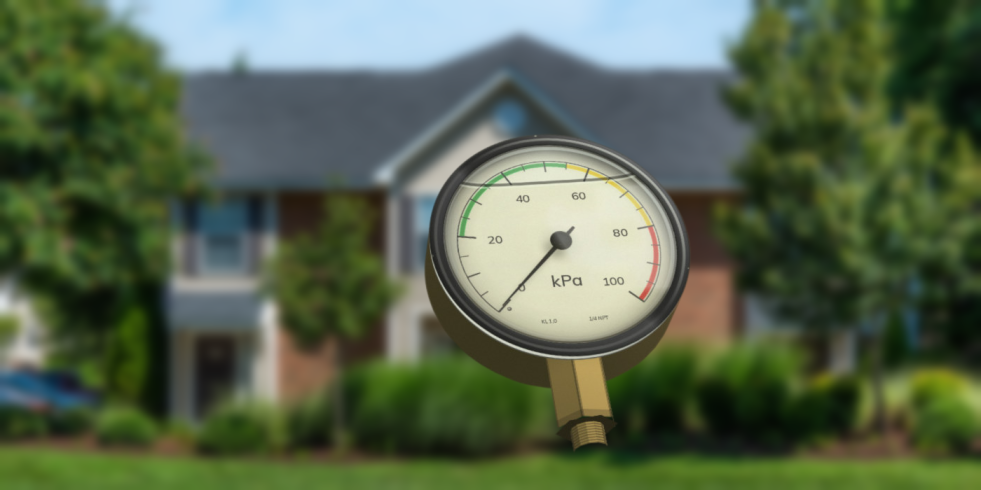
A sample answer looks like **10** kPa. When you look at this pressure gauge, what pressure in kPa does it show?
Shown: **0** kPa
